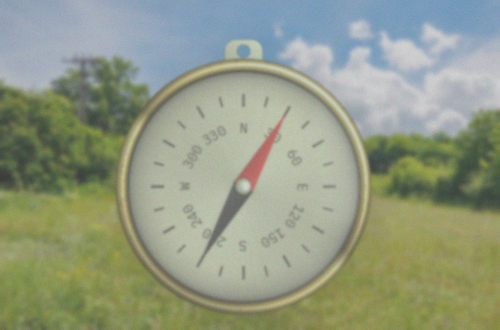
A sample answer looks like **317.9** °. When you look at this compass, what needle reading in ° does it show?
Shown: **30** °
